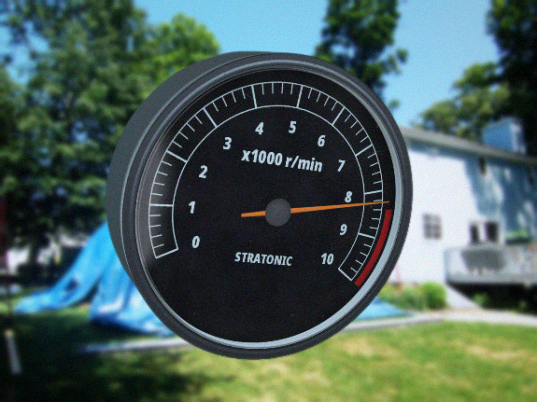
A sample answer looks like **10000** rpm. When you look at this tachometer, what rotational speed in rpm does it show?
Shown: **8200** rpm
